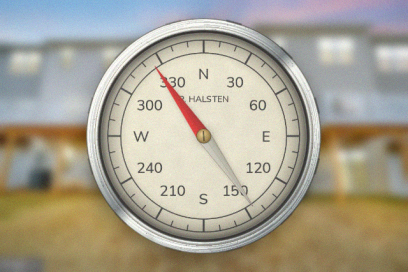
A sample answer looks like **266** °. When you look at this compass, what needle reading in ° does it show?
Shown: **325** °
